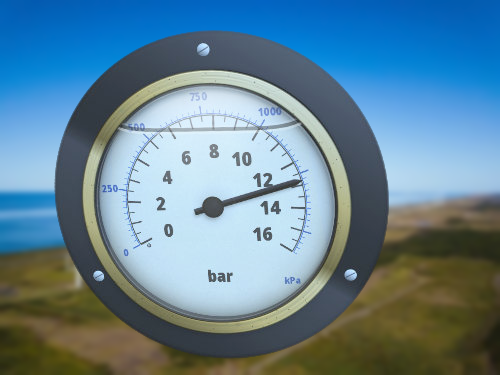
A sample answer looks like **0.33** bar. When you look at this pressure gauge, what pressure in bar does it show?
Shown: **12.75** bar
